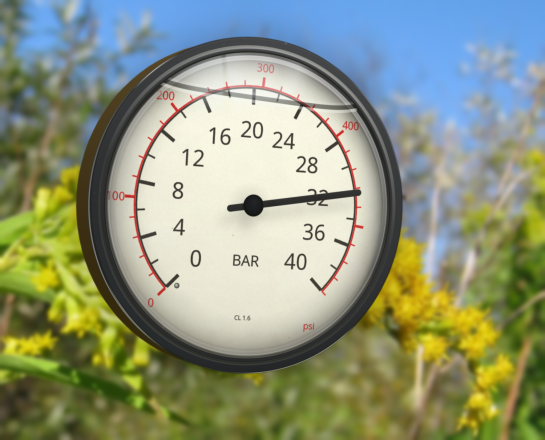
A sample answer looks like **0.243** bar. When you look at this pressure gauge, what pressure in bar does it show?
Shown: **32** bar
